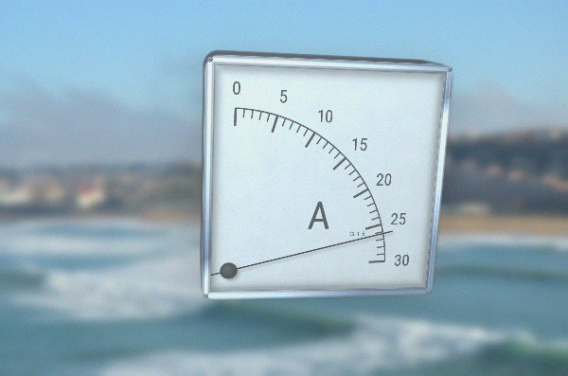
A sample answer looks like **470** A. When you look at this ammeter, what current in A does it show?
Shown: **26** A
